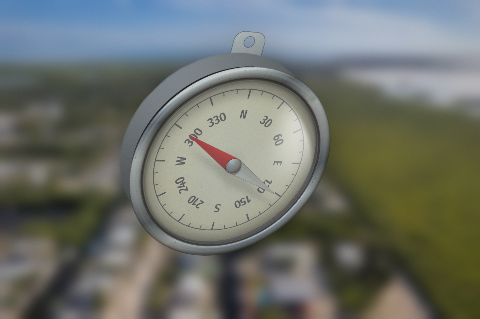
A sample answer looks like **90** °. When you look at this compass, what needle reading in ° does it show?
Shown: **300** °
